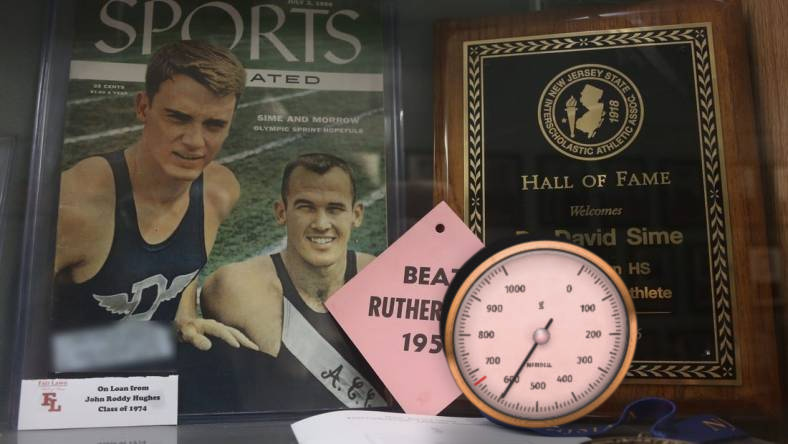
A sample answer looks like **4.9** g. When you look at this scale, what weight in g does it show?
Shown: **600** g
